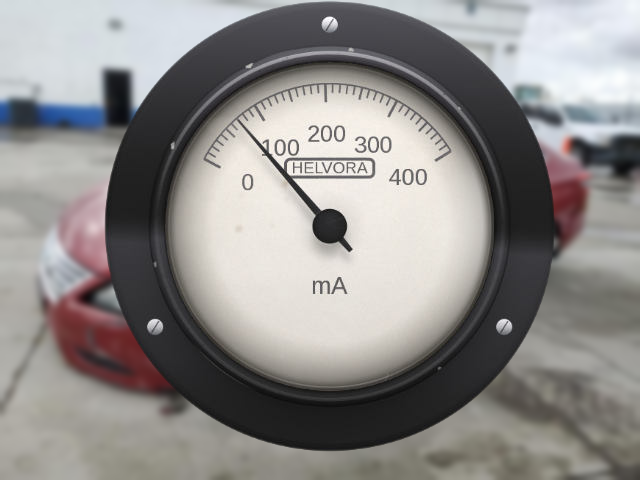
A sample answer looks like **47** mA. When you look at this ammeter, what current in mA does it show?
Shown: **70** mA
